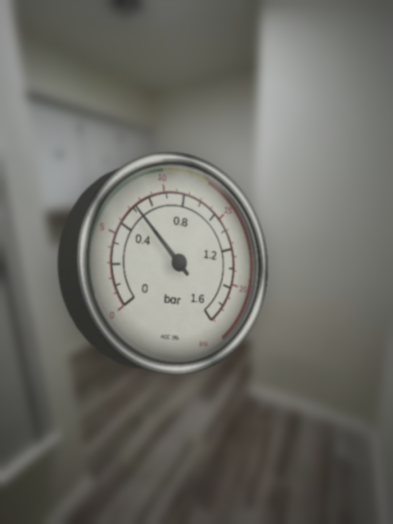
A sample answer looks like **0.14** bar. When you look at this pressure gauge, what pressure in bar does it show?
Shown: **0.5** bar
